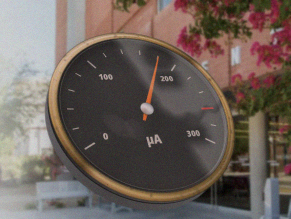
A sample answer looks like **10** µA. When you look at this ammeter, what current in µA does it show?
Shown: **180** µA
